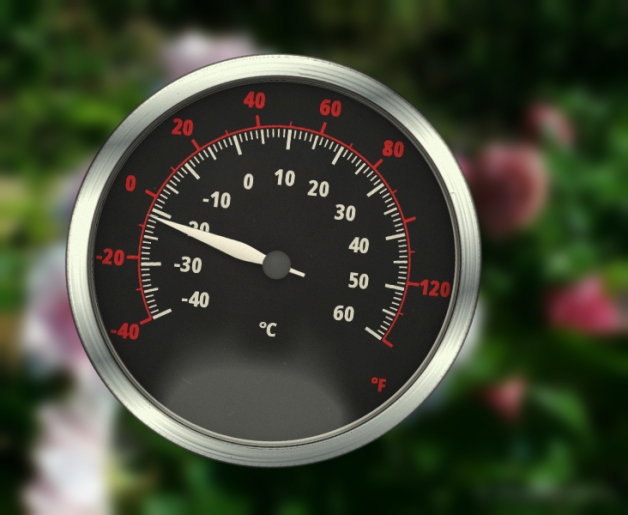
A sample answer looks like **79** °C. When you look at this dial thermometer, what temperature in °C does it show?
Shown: **-21** °C
